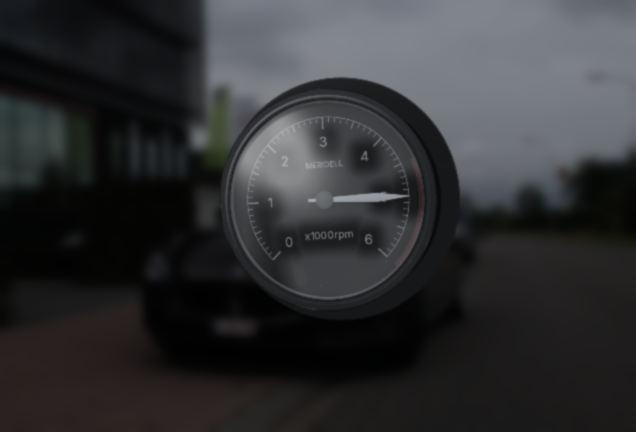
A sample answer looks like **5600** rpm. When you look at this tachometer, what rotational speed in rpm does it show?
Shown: **5000** rpm
